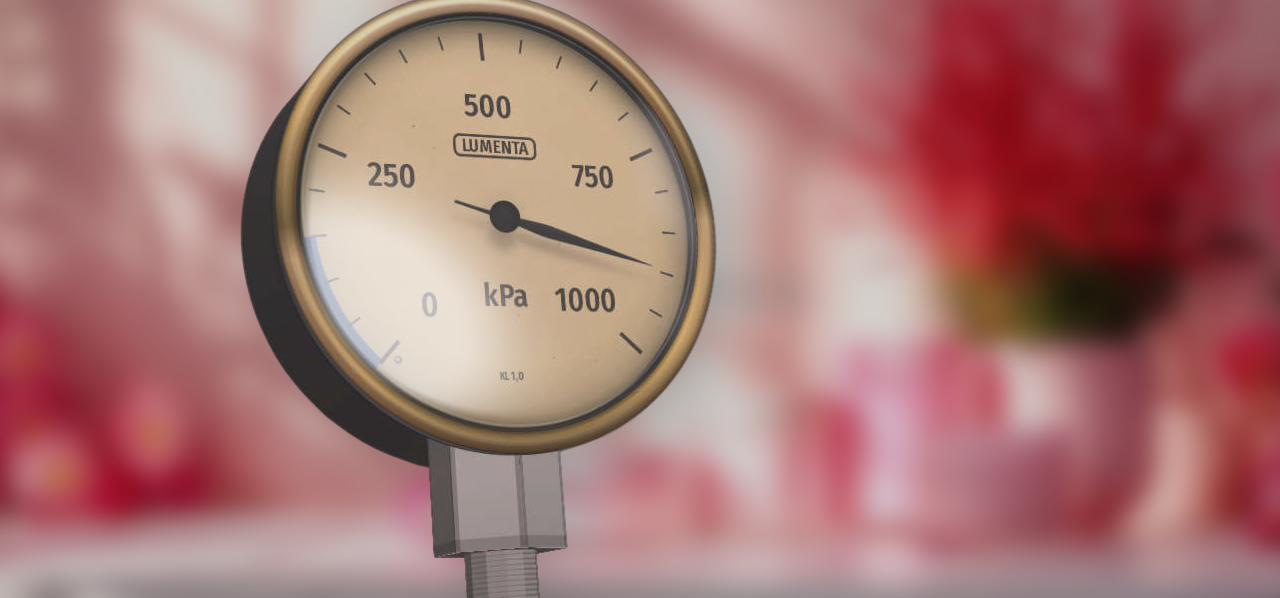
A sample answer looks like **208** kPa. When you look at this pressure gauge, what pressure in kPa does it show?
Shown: **900** kPa
